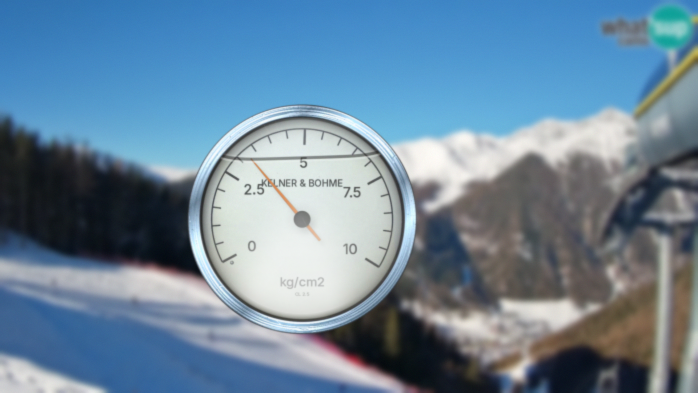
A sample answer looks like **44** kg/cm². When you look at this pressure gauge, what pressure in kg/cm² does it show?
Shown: **3.25** kg/cm²
